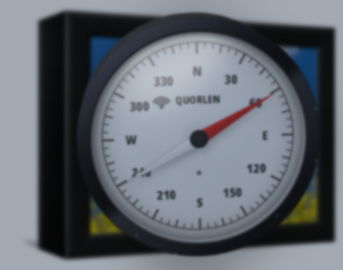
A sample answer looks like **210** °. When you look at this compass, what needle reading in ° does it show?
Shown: **60** °
